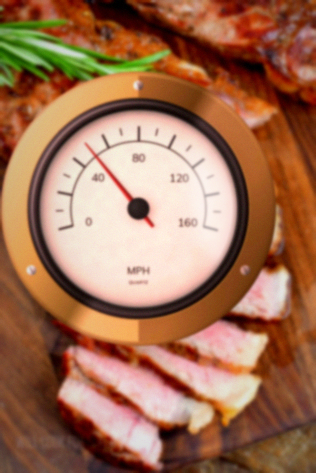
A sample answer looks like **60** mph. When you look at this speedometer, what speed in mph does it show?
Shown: **50** mph
